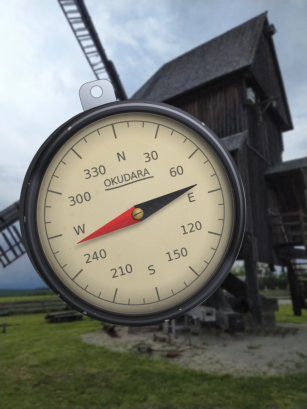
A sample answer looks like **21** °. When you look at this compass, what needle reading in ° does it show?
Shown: **260** °
